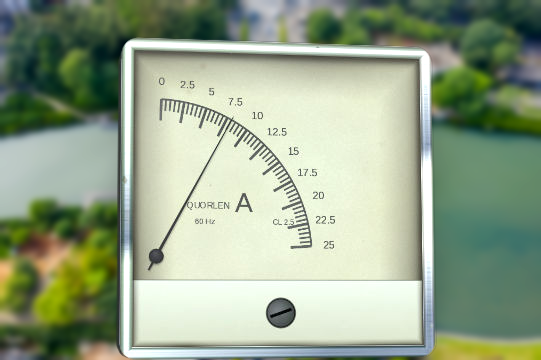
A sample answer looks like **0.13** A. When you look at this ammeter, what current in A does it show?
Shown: **8** A
